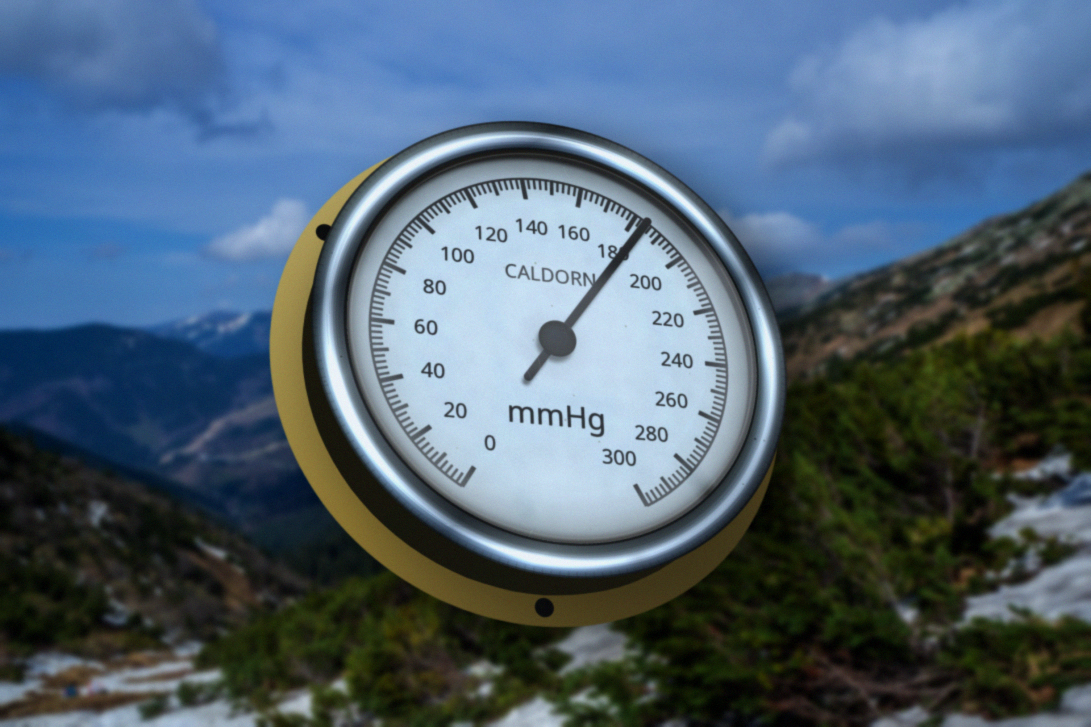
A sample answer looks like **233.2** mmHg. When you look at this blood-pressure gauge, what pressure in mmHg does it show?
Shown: **184** mmHg
